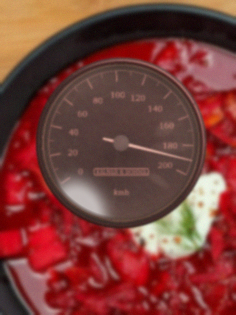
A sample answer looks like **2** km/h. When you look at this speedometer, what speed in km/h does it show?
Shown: **190** km/h
